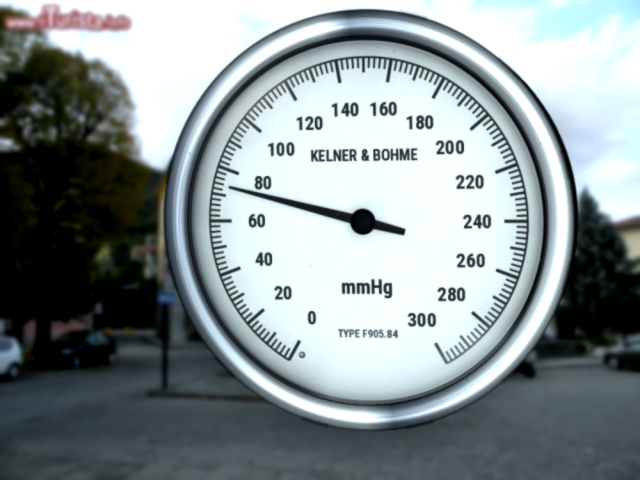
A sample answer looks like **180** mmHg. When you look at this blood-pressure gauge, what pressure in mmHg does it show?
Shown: **74** mmHg
